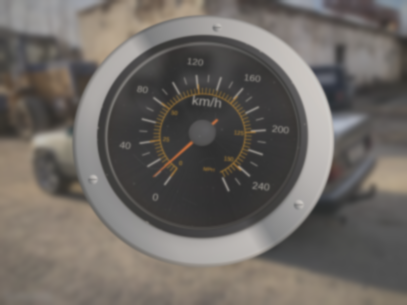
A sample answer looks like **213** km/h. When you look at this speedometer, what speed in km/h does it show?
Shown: **10** km/h
